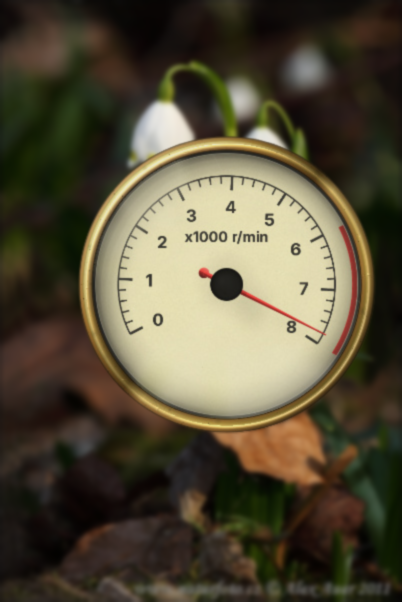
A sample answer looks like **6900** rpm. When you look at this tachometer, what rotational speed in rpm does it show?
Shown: **7800** rpm
